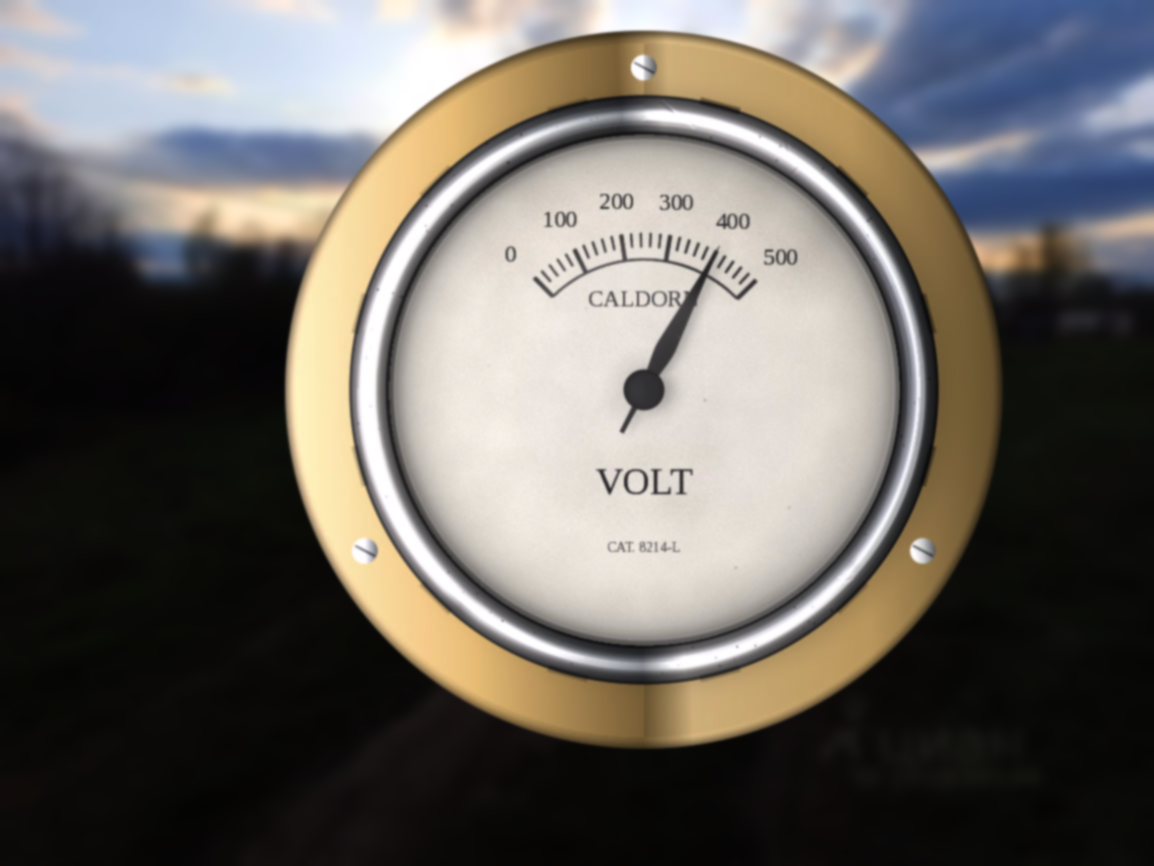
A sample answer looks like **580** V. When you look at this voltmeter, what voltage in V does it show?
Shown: **400** V
